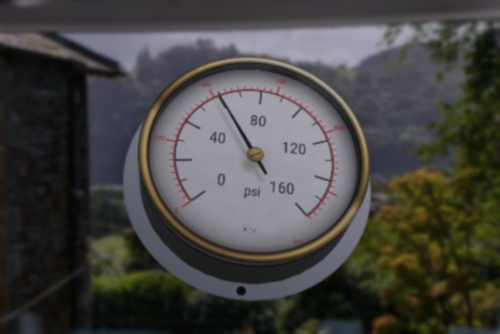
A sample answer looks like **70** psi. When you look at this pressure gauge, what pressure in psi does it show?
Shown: **60** psi
